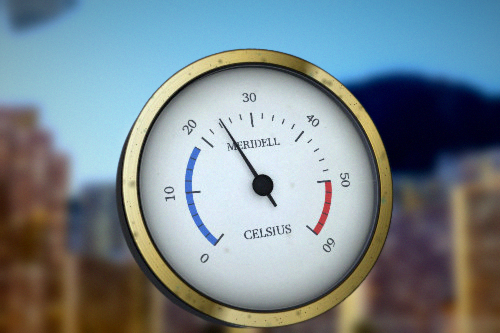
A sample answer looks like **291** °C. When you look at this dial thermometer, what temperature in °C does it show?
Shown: **24** °C
